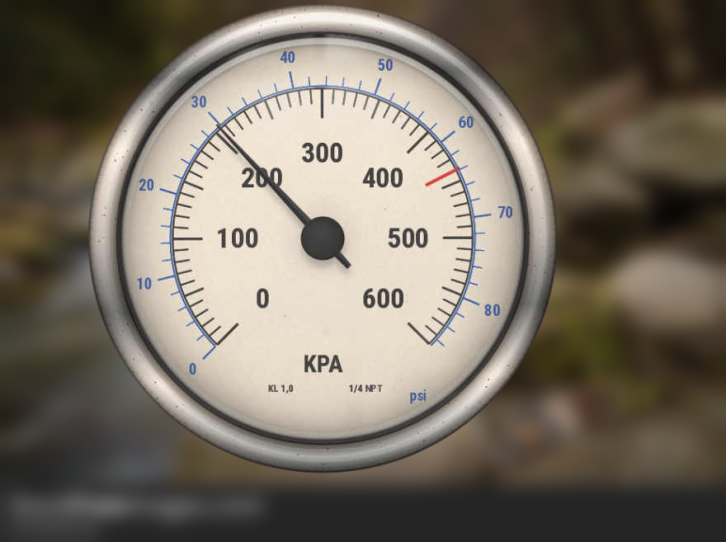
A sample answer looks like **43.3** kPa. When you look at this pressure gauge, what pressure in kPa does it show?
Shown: **205** kPa
